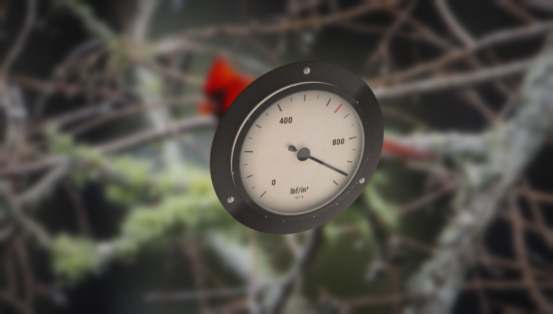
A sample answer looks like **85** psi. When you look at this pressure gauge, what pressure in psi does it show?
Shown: **950** psi
